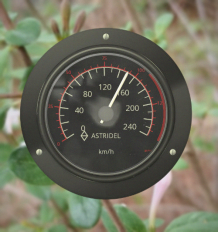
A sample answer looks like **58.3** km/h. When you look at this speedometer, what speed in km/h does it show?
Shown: **150** km/h
